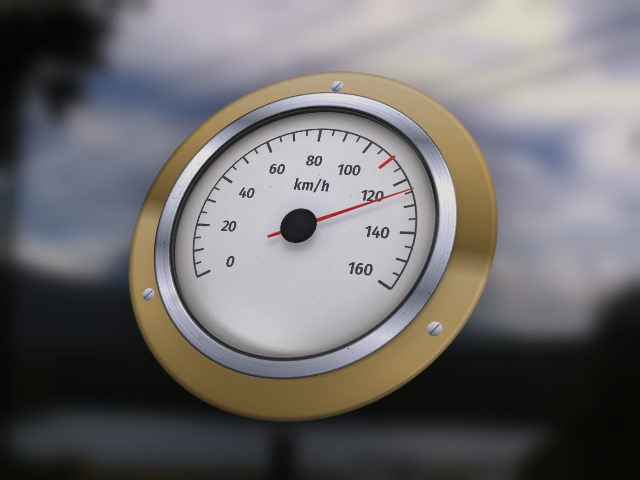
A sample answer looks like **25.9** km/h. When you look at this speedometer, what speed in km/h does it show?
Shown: **125** km/h
